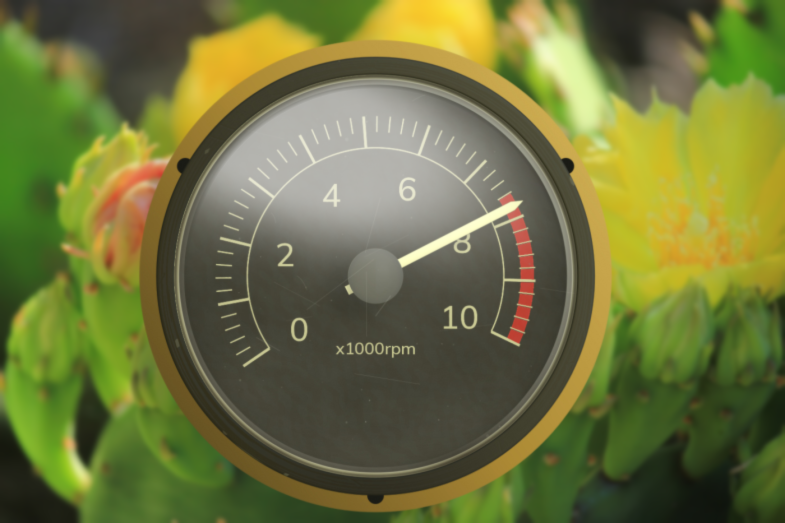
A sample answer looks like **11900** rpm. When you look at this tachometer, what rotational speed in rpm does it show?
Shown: **7800** rpm
